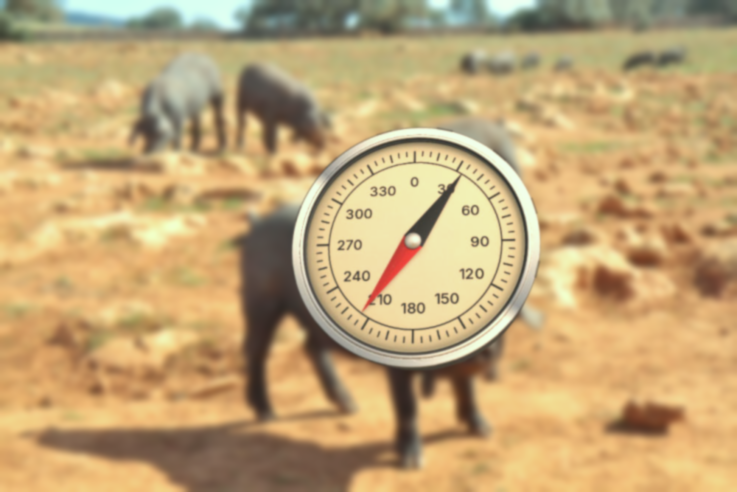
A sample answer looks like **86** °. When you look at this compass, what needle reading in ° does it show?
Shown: **215** °
